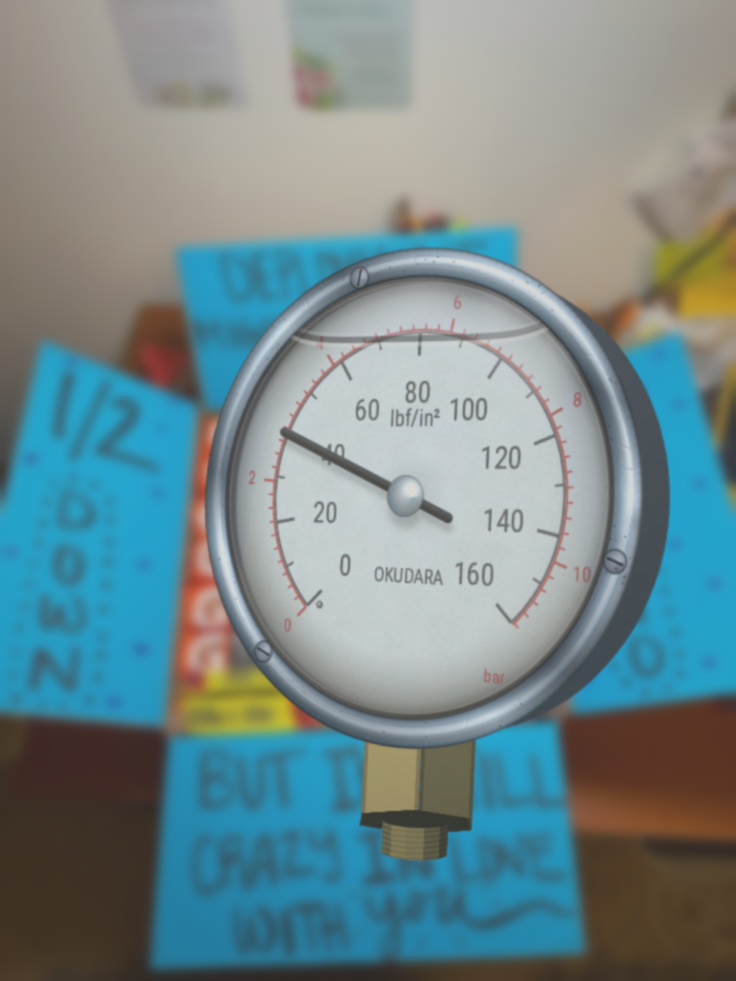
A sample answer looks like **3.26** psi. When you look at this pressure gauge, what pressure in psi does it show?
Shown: **40** psi
